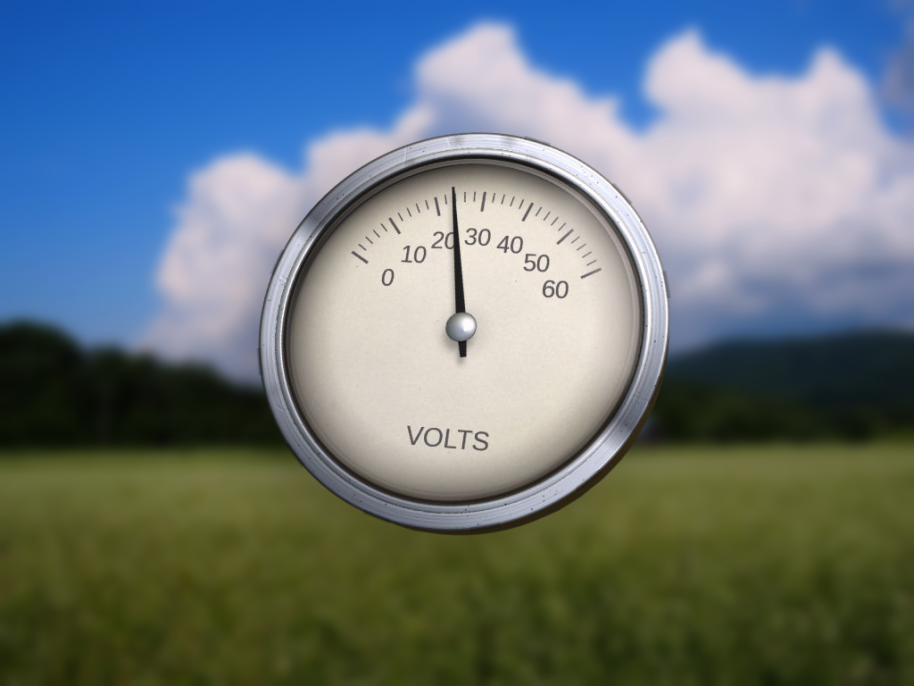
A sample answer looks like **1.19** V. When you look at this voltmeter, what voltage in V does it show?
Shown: **24** V
